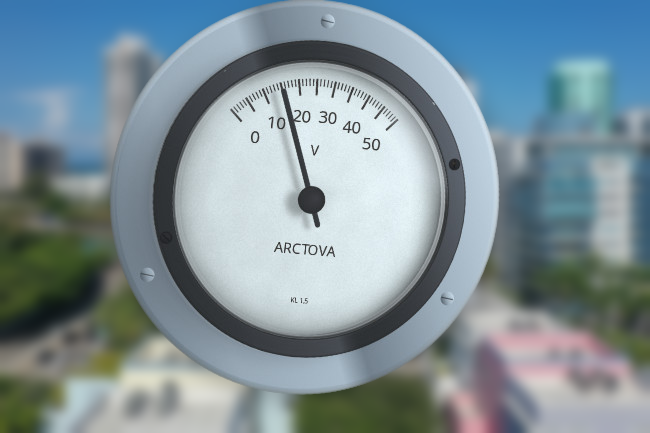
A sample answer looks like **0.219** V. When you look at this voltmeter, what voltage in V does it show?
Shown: **15** V
